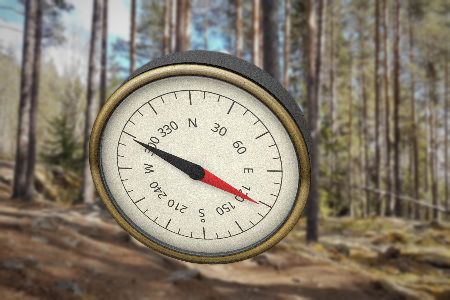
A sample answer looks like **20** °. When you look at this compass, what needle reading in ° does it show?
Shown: **120** °
